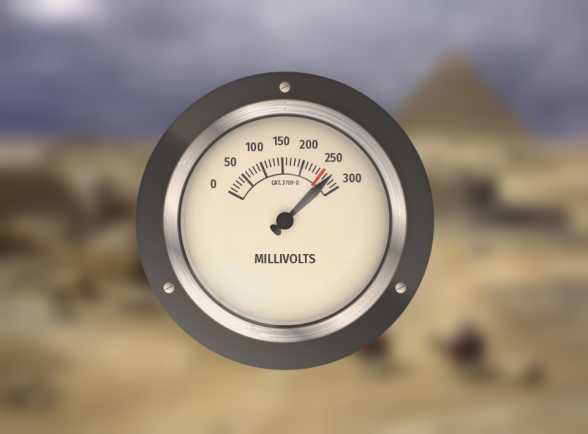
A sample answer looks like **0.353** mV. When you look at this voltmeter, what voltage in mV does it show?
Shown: **270** mV
